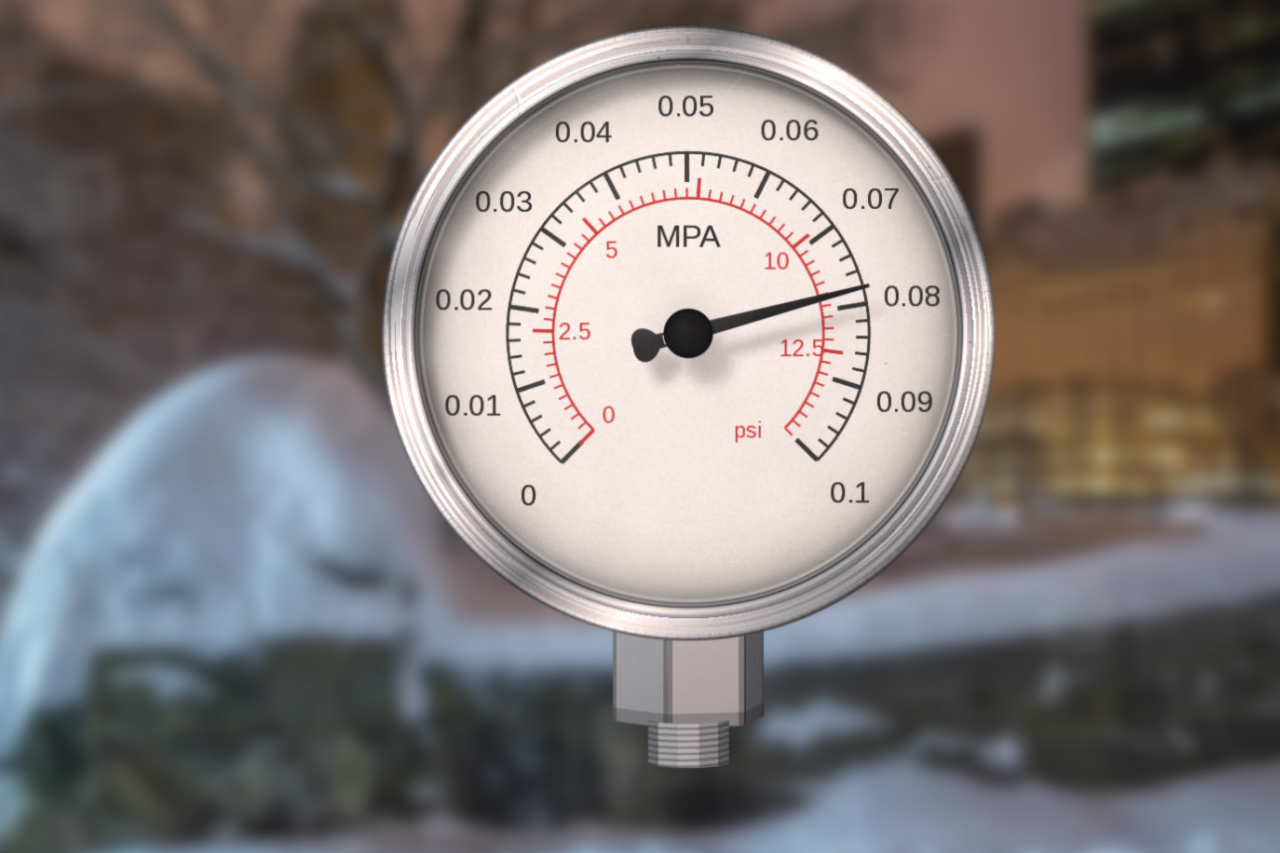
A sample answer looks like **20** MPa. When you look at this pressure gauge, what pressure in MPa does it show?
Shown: **0.078** MPa
